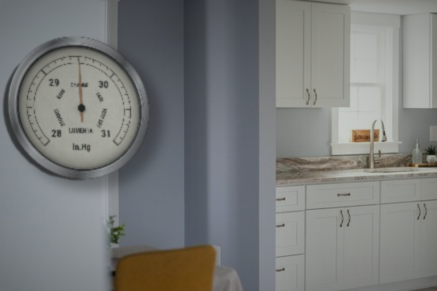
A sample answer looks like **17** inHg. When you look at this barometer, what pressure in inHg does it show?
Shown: **29.5** inHg
